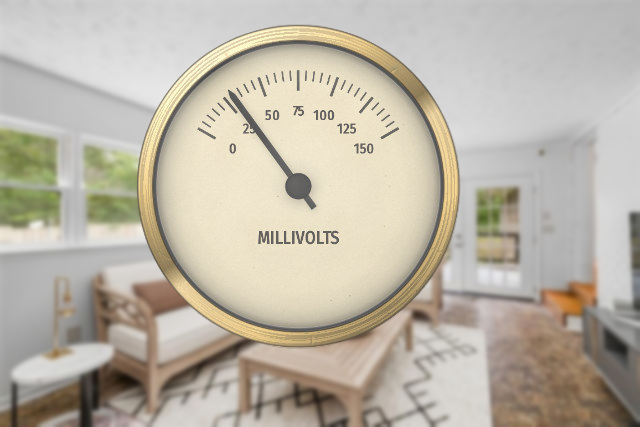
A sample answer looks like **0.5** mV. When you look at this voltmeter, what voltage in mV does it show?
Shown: **30** mV
